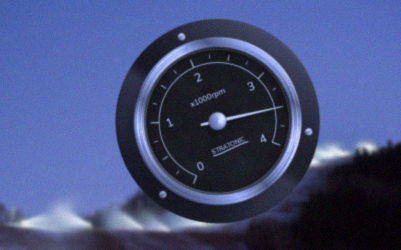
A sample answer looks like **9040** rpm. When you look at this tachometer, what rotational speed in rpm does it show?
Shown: **3500** rpm
